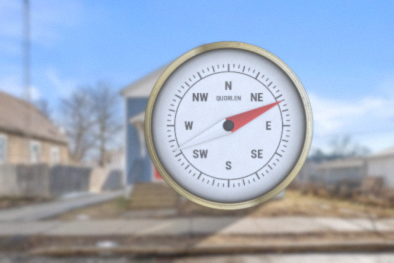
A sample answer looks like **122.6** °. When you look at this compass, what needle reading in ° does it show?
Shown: **65** °
